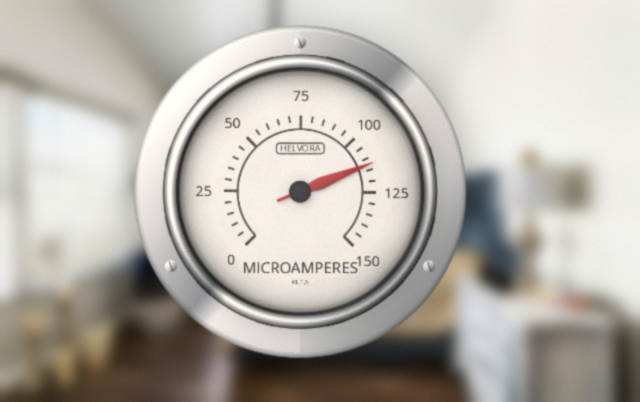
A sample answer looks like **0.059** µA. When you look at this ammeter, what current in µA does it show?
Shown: **112.5** µA
